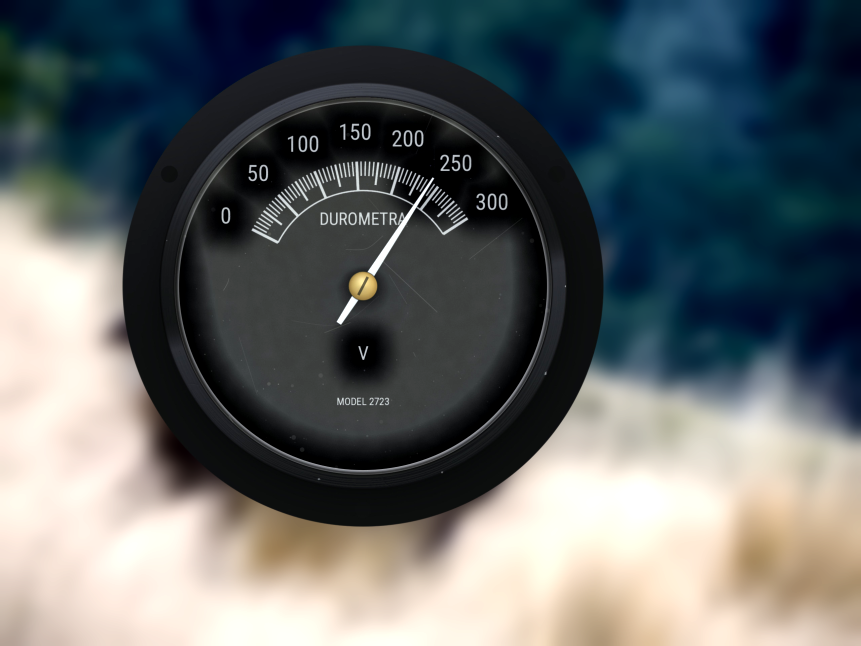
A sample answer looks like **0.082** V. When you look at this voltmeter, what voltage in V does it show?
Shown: **240** V
